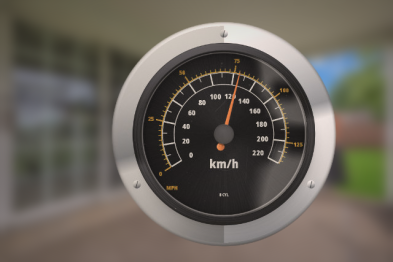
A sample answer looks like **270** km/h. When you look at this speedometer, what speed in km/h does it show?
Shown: **125** km/h
